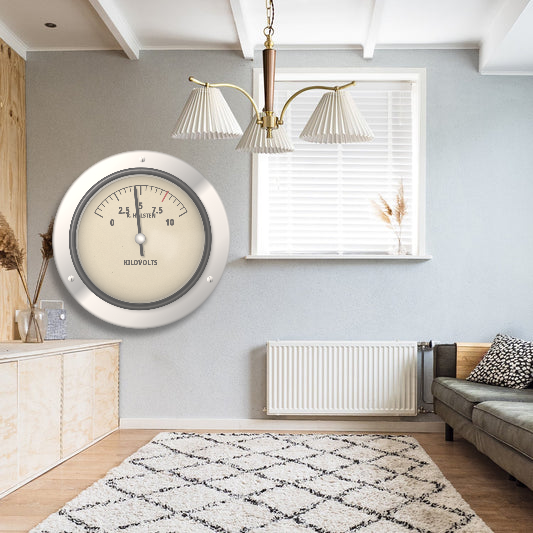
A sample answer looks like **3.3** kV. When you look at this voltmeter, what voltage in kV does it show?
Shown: **4.5** kV
